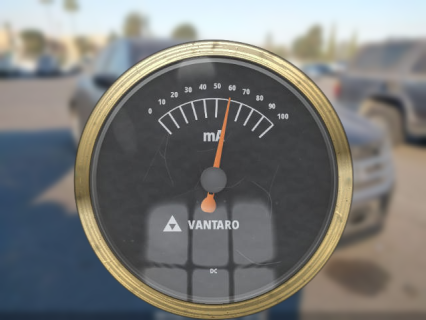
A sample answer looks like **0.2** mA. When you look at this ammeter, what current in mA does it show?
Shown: **60** mA
